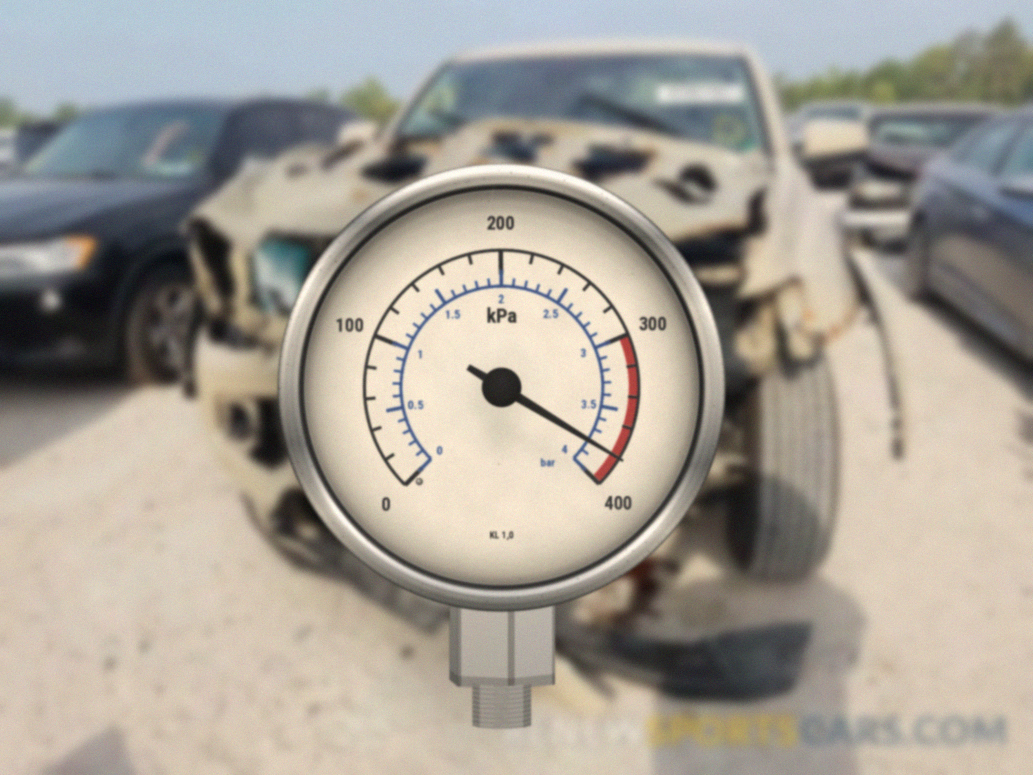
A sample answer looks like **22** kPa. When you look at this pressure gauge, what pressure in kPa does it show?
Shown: **380** kPa
